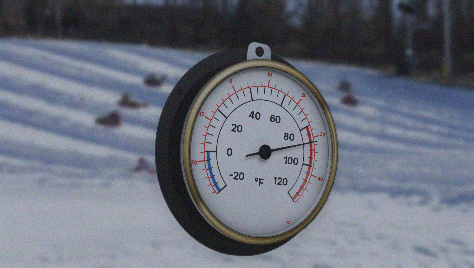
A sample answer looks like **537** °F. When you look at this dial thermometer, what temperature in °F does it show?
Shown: **88** °F
